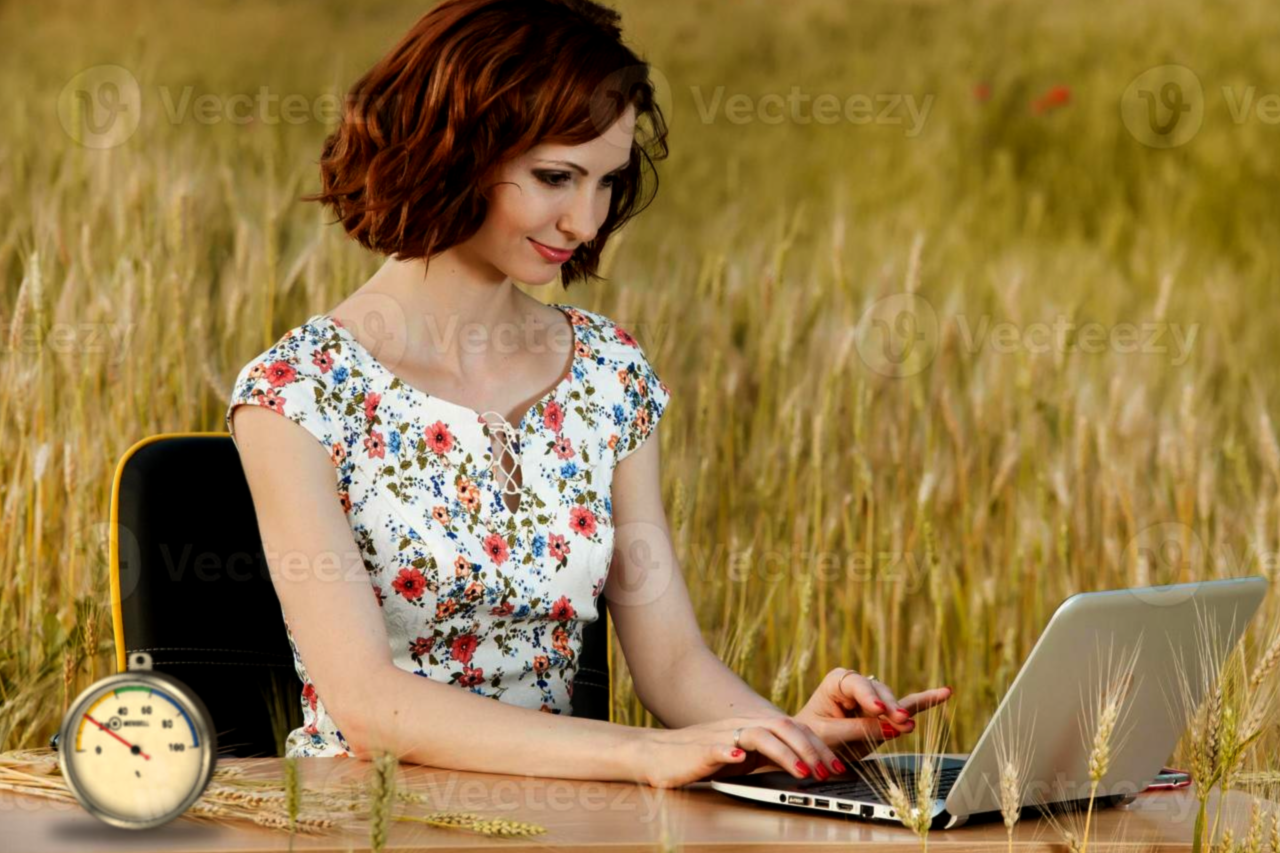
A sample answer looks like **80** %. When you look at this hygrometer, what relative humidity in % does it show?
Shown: **20** %
